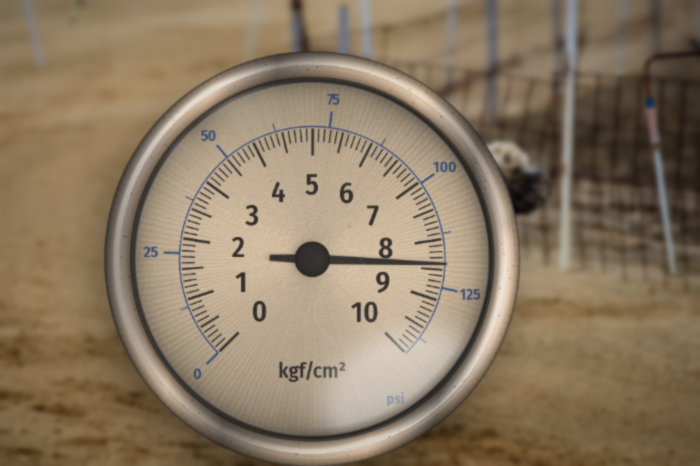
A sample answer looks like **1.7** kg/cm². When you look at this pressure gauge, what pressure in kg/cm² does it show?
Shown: **8.4** kg/cm²
